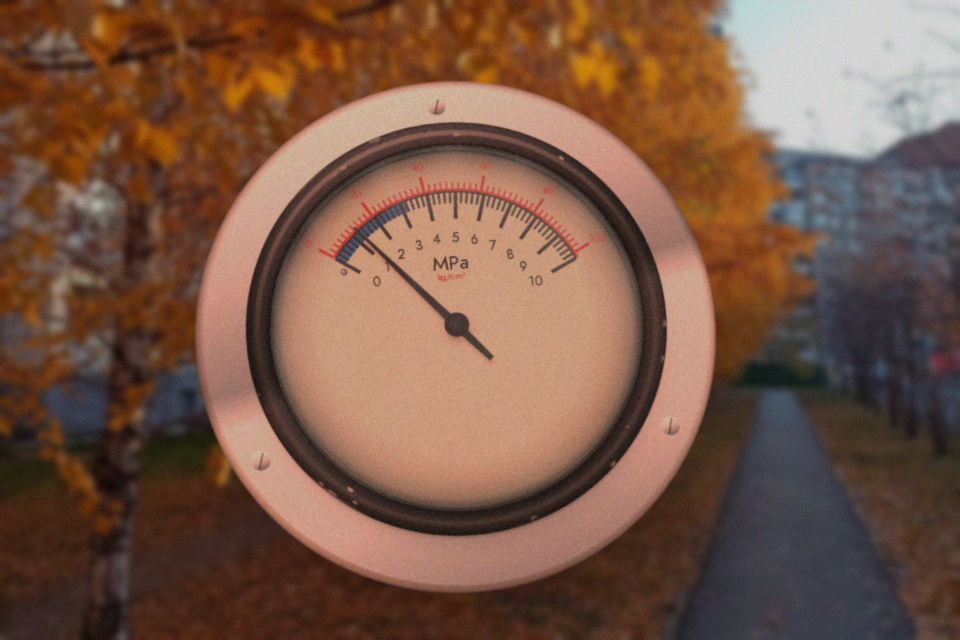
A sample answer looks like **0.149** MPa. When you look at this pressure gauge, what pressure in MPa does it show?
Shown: **1.2** MPa
